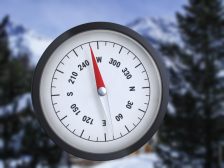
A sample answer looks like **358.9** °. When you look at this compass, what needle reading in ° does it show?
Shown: **260** °
